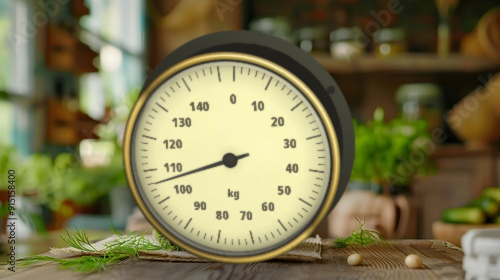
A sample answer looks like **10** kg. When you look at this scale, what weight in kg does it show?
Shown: **106** kg
